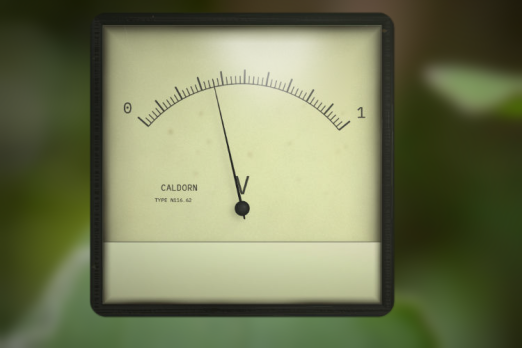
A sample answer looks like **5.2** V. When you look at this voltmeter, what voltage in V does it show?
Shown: **0.36** V
